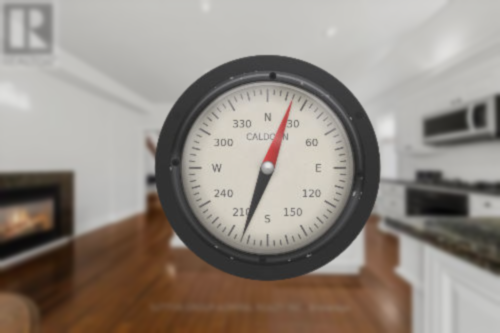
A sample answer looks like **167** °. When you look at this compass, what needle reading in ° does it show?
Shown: **20** °
